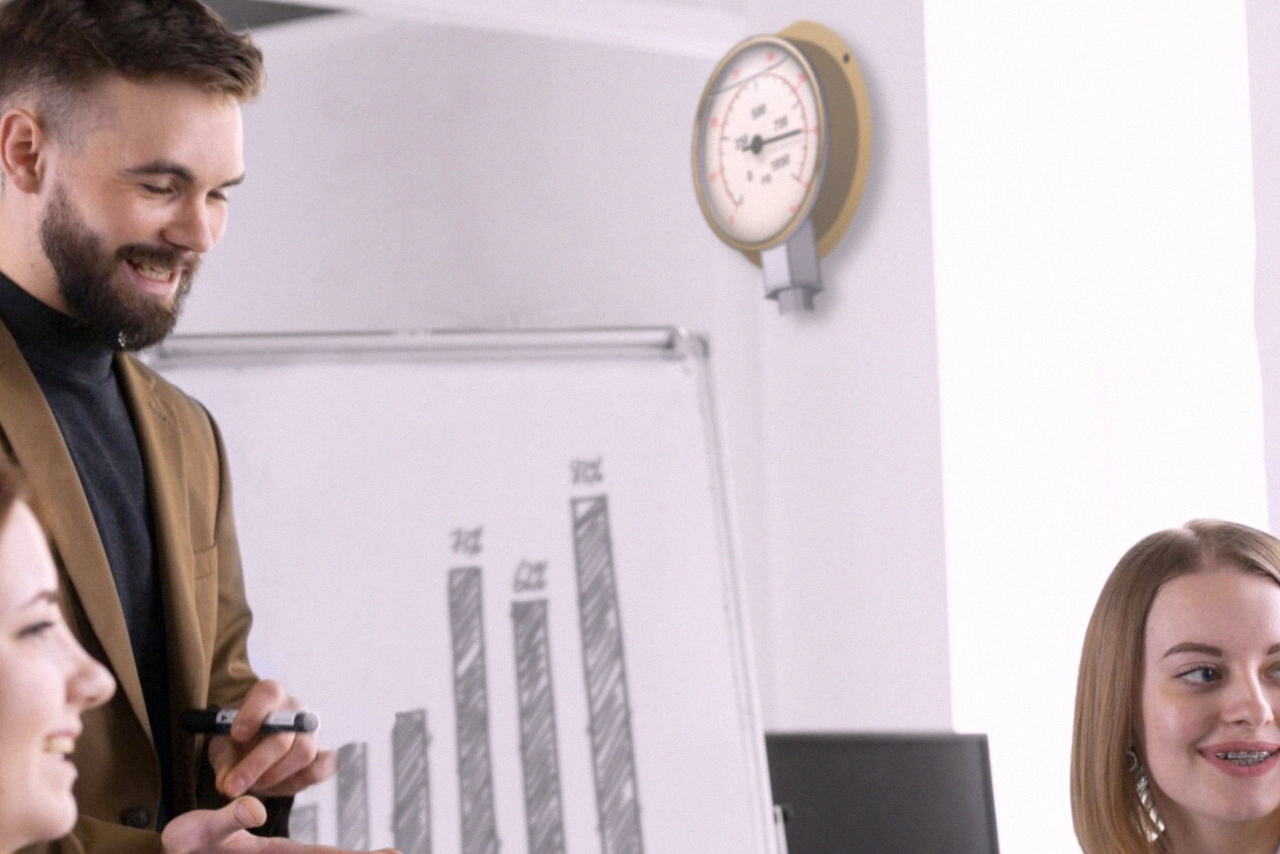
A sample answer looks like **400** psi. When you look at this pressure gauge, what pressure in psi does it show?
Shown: **850** psi
